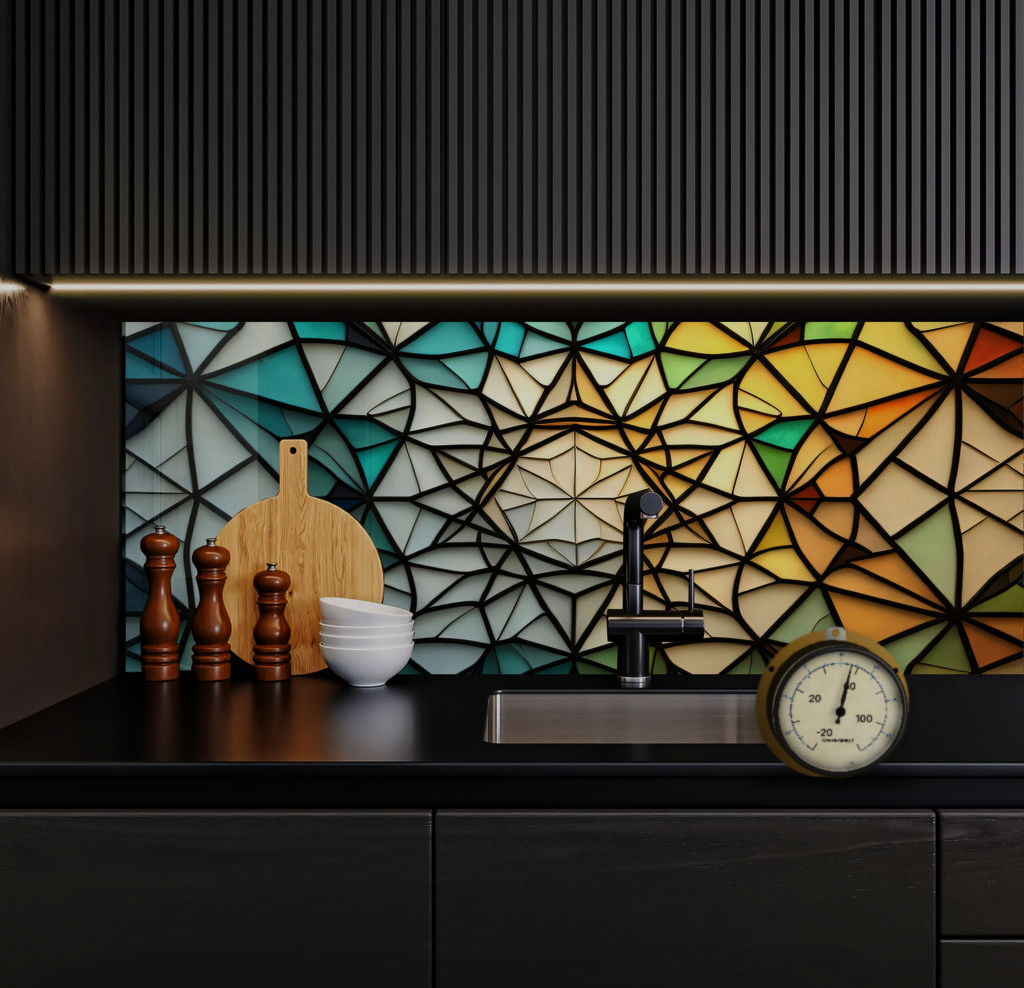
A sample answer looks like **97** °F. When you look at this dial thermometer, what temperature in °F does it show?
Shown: **55** °F
